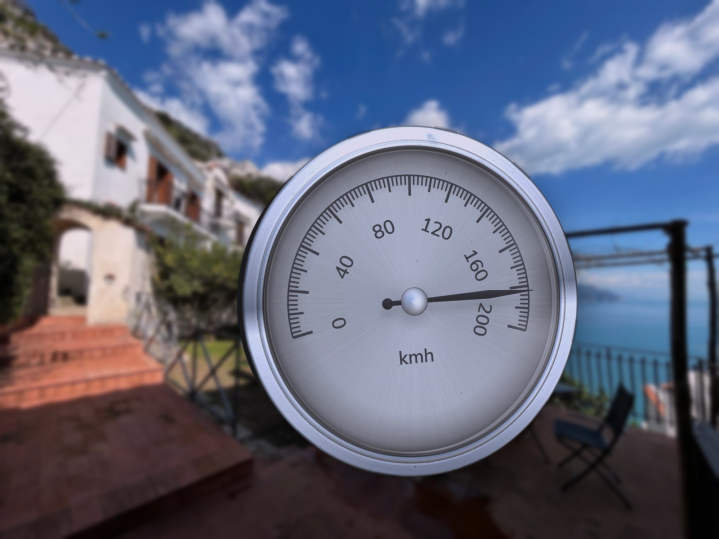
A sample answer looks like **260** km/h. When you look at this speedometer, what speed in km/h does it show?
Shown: **182** km/h
